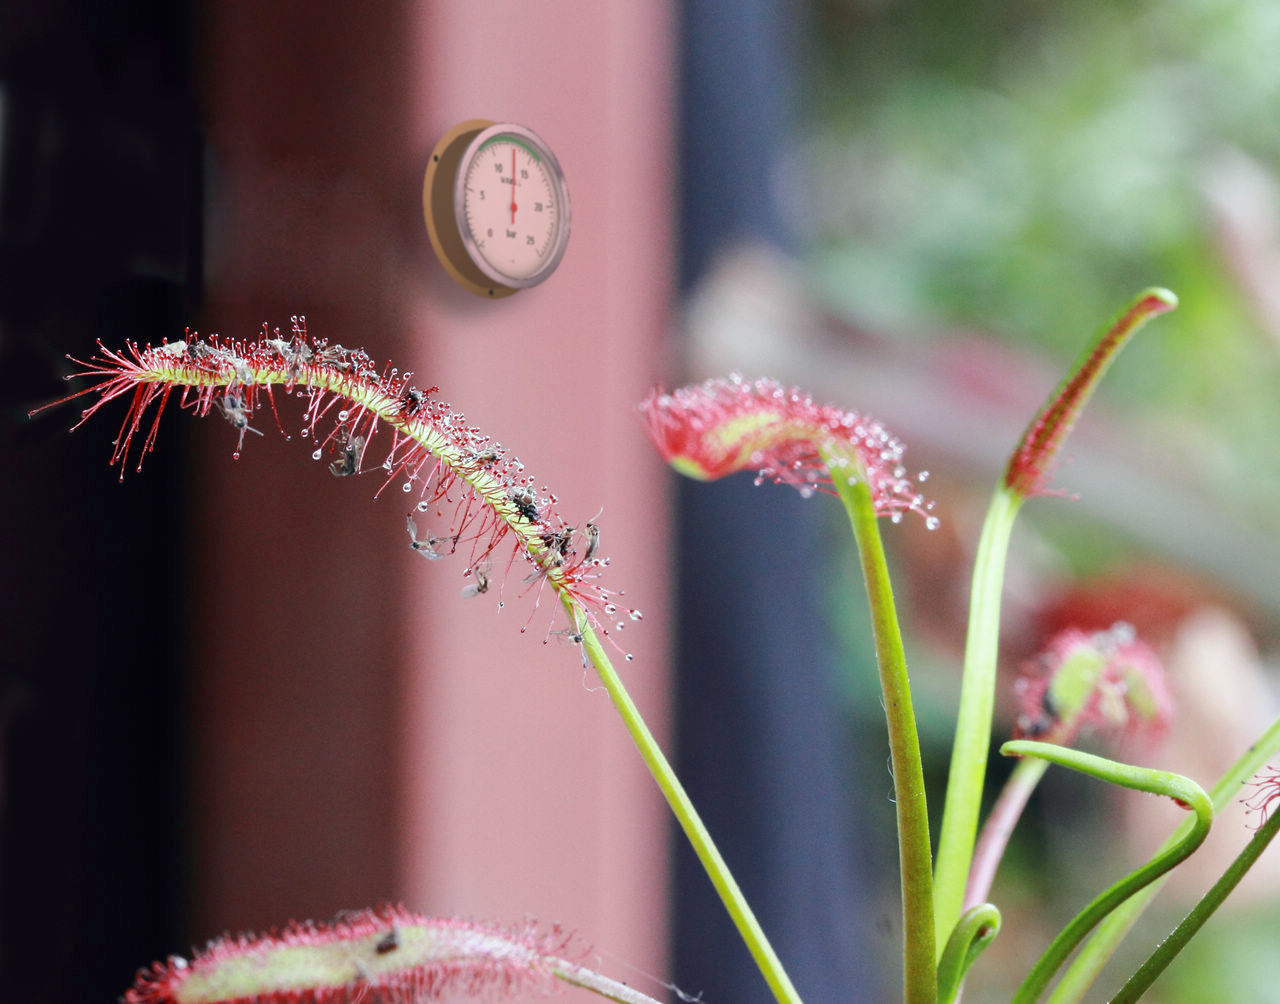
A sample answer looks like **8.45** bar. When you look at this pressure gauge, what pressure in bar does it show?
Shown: **12.5** bar
